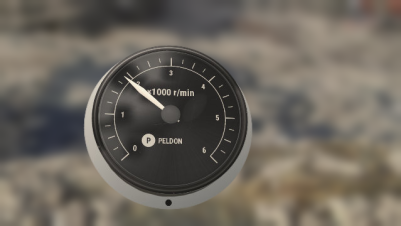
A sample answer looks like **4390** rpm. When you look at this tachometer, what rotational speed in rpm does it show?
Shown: **1875** rpm
